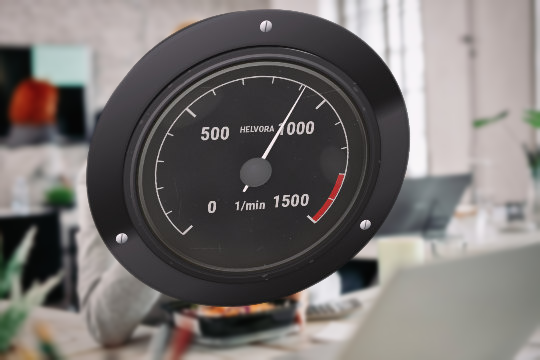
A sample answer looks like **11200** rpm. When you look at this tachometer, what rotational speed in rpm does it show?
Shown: **900** rpm
